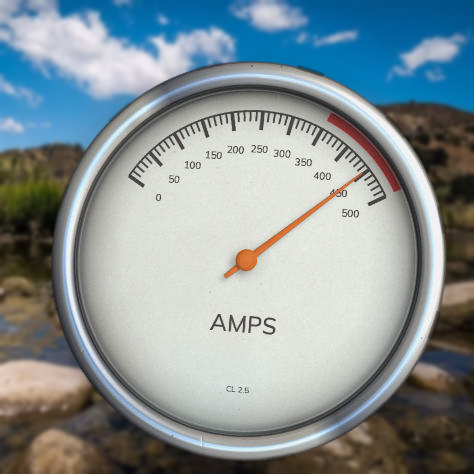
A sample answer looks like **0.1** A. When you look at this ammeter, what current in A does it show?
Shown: **450** A
